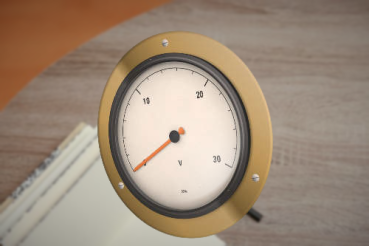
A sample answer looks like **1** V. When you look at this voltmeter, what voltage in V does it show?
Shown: **0** V
